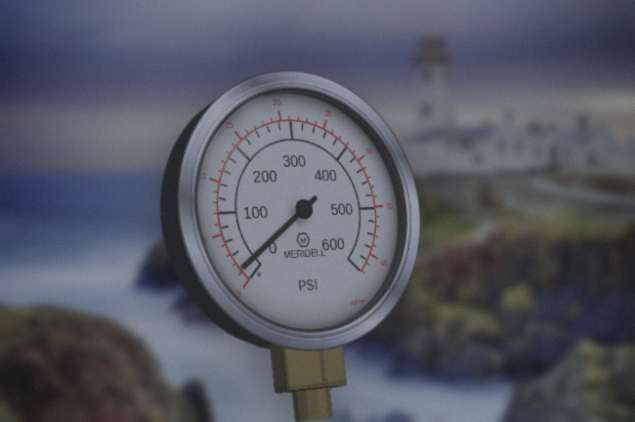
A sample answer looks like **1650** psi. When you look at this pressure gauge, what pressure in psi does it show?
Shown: **20** psi
